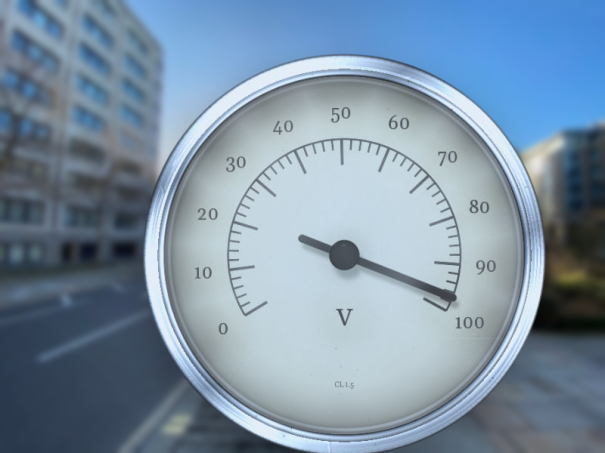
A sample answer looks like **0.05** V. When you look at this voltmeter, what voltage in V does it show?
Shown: **97** V
